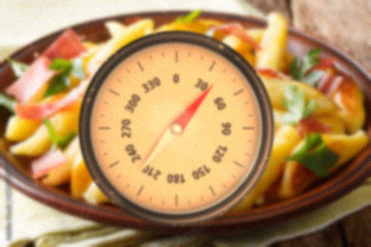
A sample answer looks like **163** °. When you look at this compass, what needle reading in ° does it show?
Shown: **40** °
